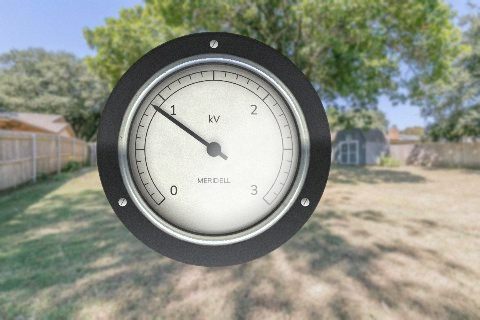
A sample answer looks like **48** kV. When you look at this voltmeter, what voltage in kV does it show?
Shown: **0.9** kV
